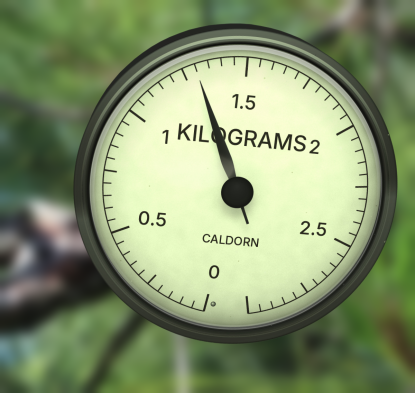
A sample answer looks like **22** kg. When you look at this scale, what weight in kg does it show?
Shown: **1.3** kg
